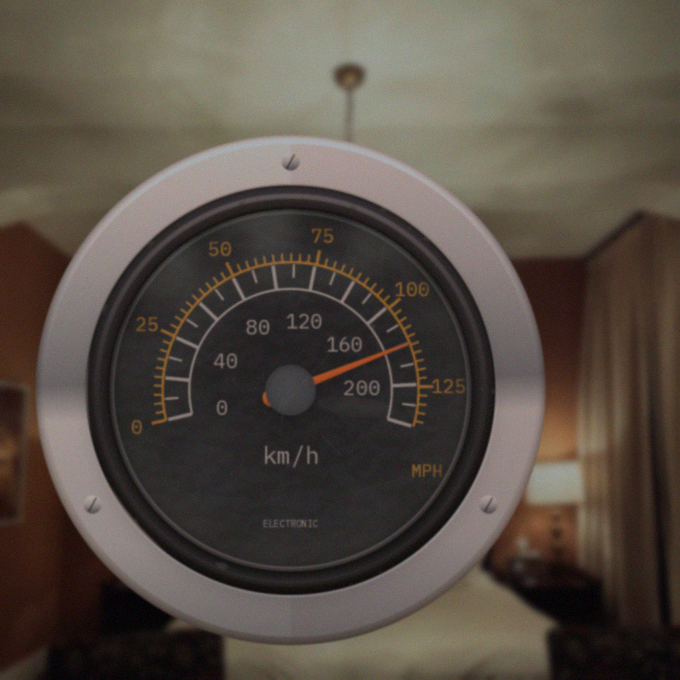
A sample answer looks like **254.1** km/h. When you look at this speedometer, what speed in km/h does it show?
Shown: **180** km/h
